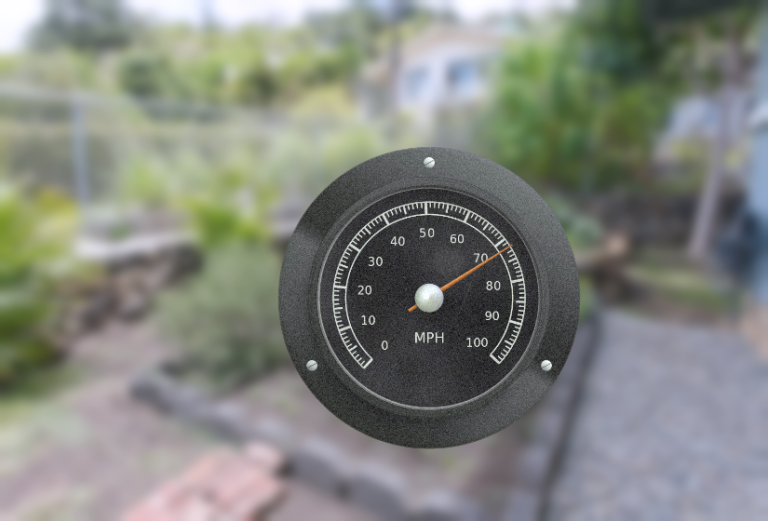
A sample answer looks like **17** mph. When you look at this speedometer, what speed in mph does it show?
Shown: **72** mph
